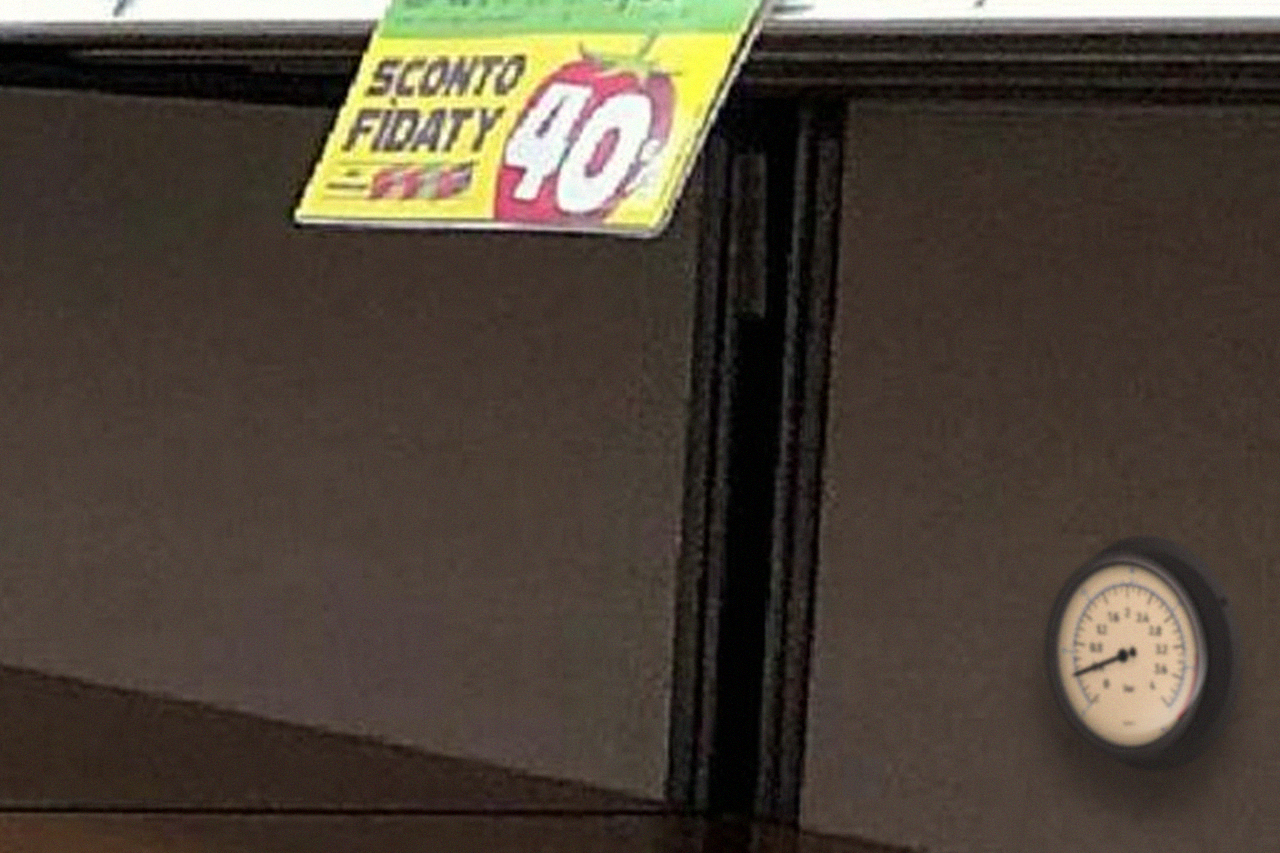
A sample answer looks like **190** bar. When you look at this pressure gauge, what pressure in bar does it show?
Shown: **0.4** bar
